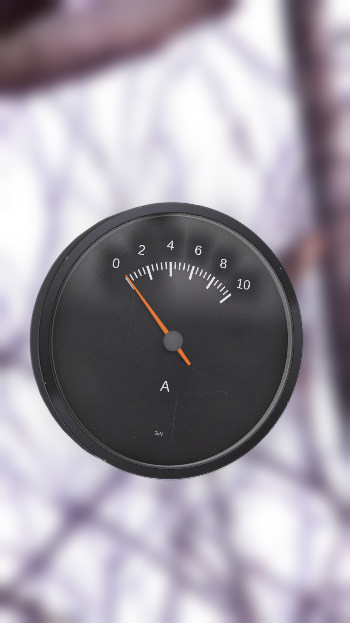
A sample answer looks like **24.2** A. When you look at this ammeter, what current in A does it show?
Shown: **0** A
